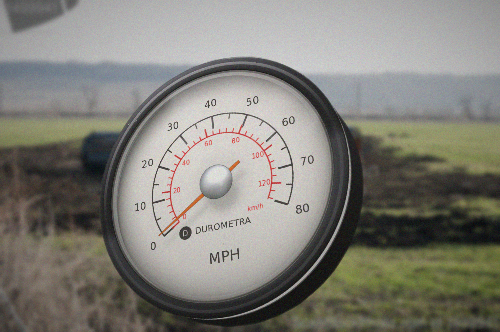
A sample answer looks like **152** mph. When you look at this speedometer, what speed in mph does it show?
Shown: **0** mph
